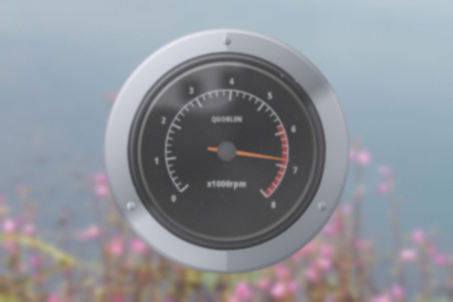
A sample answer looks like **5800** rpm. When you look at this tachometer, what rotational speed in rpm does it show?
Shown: **6800** rpm
